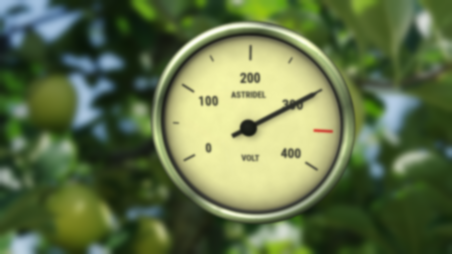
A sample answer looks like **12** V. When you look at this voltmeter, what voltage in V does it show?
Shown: **300** V
